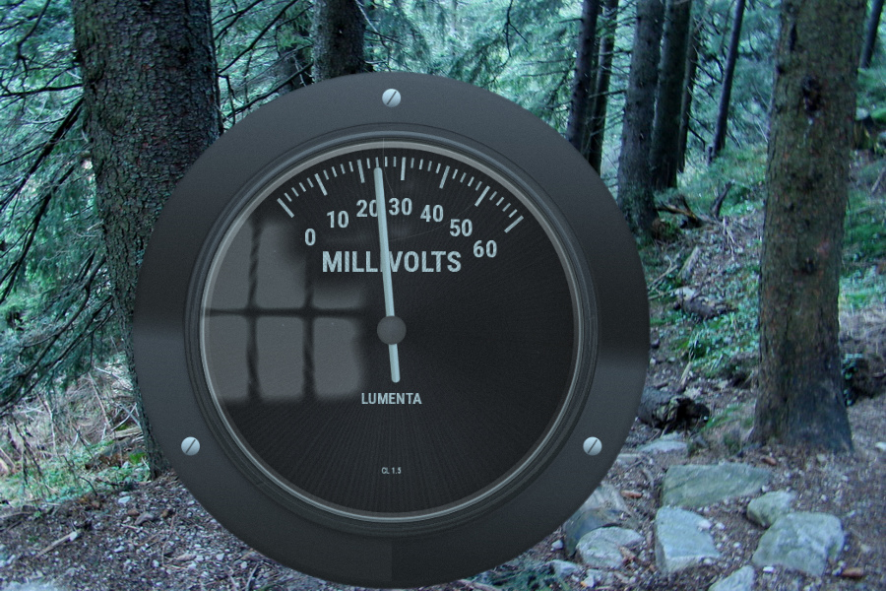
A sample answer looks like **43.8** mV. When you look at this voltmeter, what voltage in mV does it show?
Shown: **24** mV
